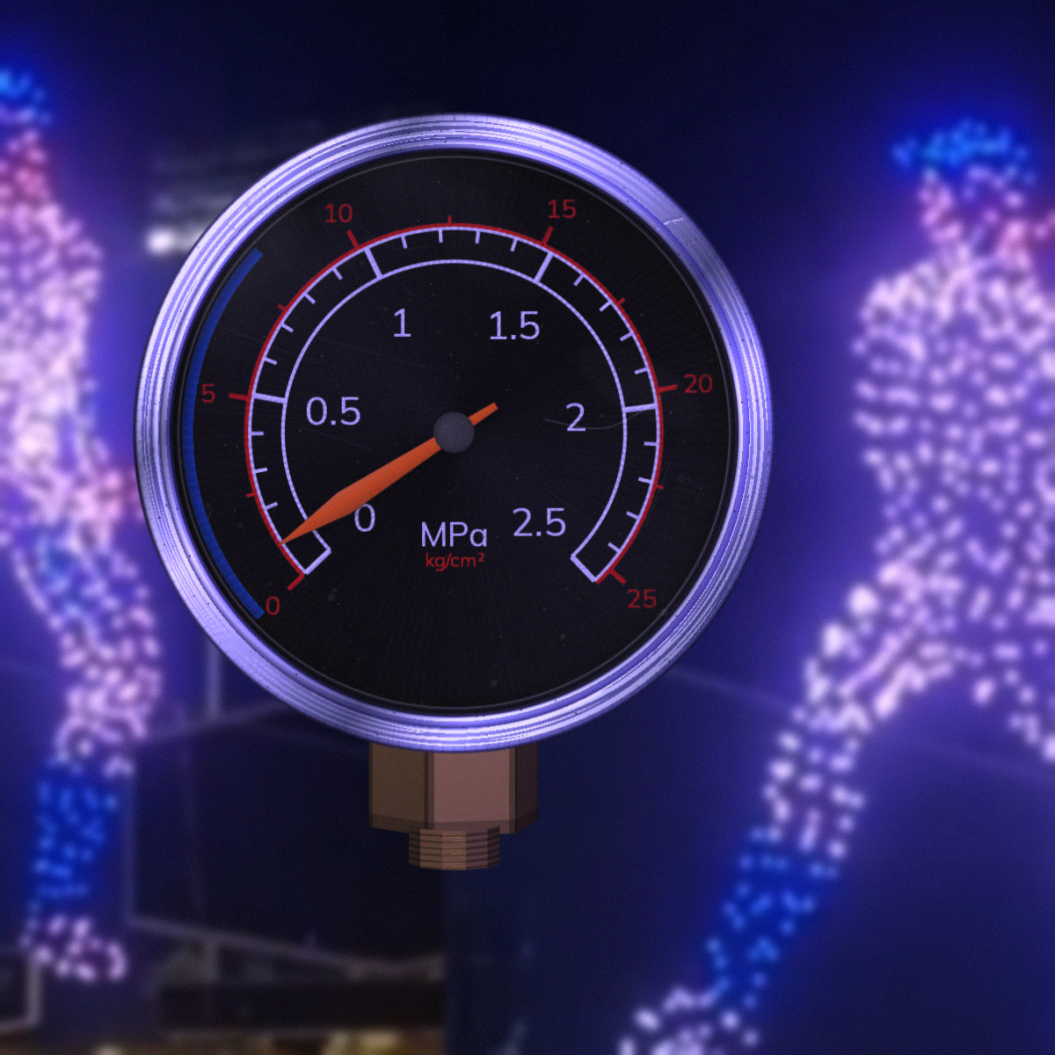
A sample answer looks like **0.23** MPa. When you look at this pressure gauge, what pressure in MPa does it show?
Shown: **0.1** MPa
